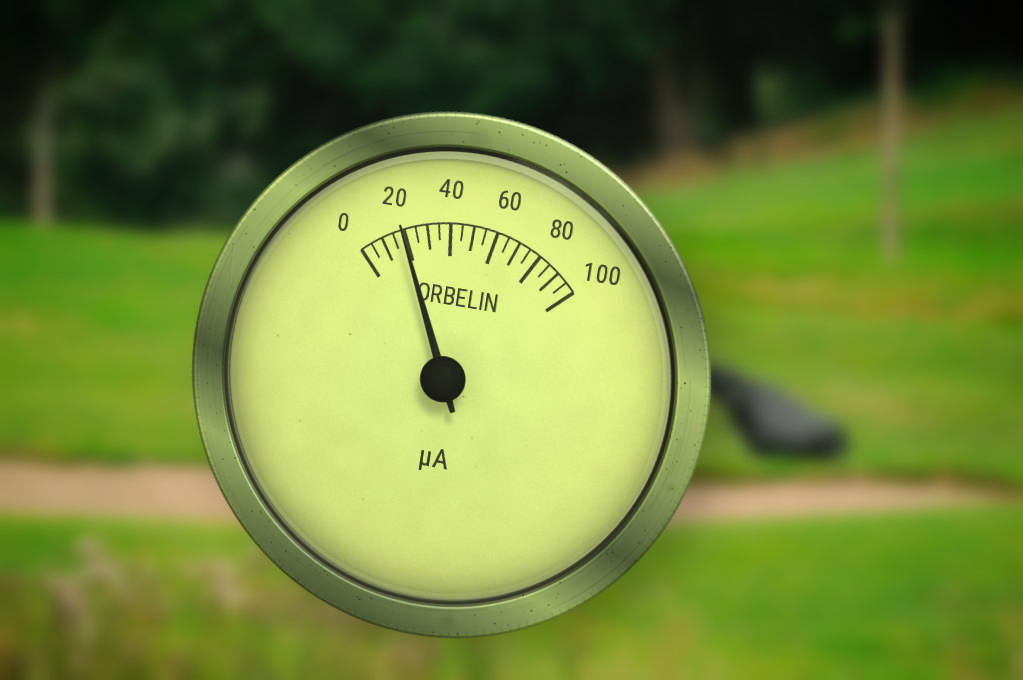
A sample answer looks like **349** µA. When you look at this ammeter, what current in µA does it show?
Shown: **20** µA
